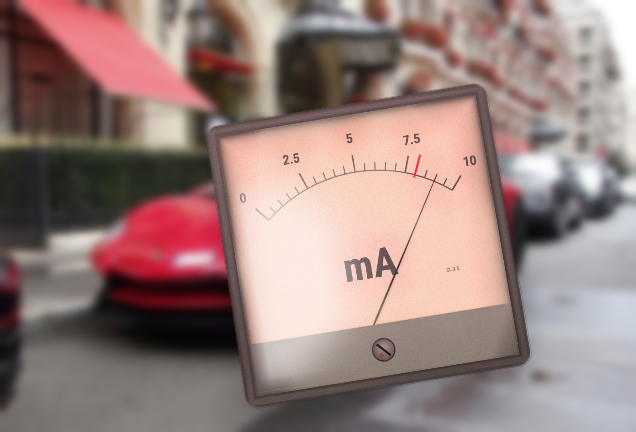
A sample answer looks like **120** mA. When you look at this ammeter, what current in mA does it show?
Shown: **9** mA
